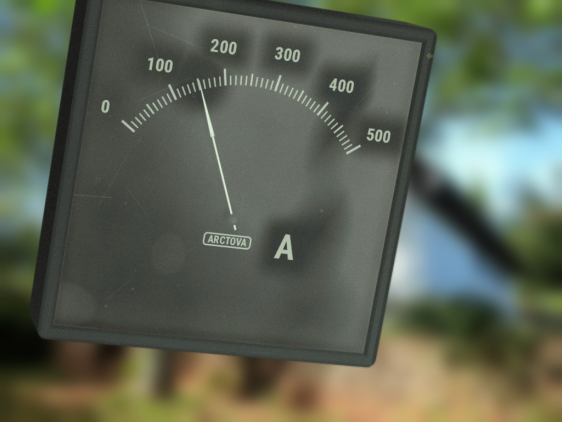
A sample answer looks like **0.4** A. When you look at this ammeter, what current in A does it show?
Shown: **150** A
